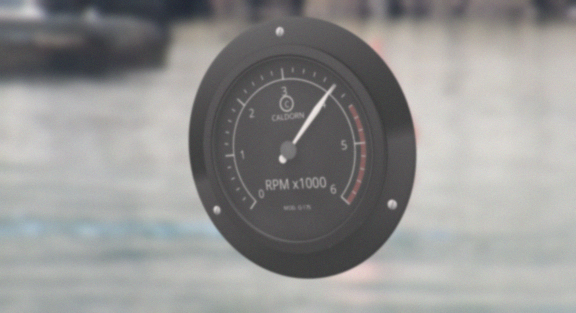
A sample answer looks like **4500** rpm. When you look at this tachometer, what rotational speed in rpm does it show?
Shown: **4000** rpm
